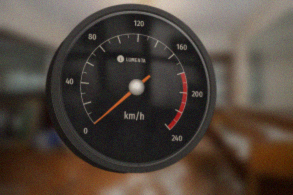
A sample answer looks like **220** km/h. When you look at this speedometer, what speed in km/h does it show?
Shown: **0** km/h
